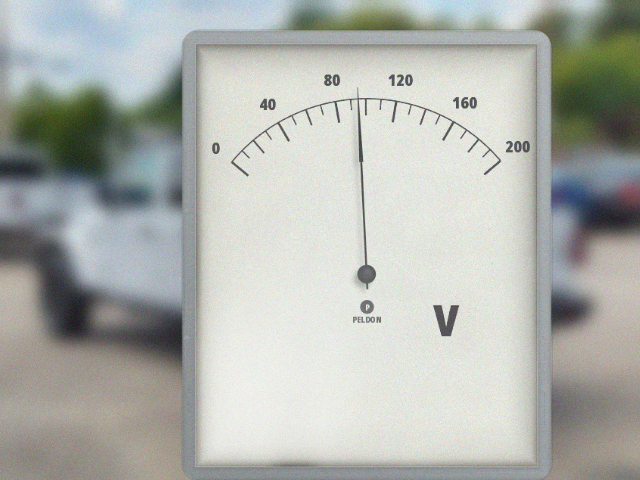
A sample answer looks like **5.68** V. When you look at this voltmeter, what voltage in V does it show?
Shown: **95** V
